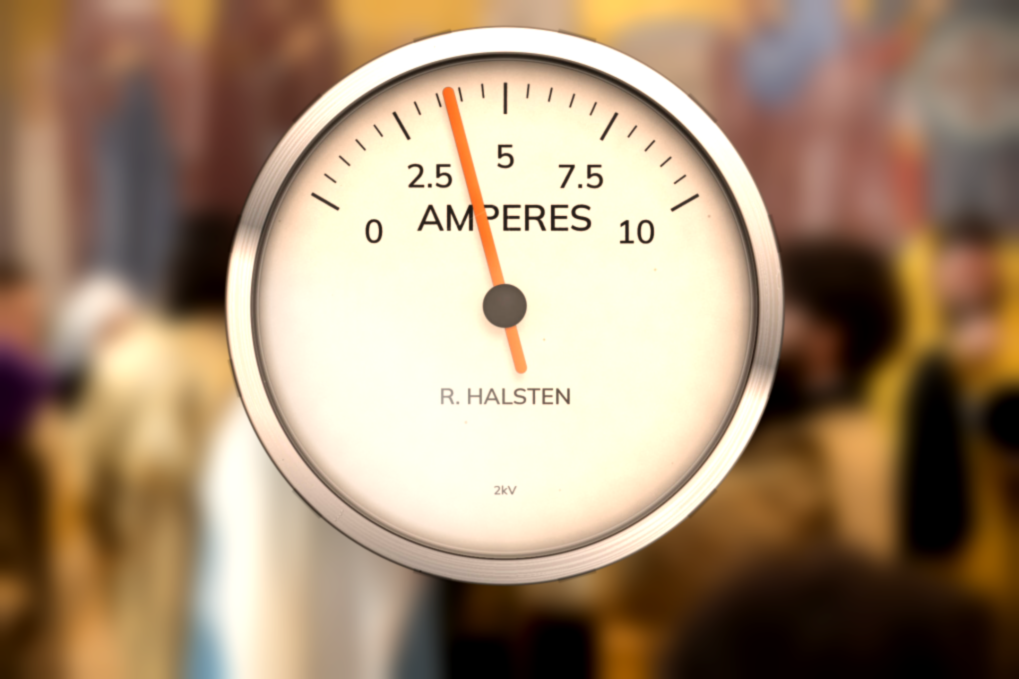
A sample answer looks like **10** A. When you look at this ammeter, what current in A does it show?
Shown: **3.75** A
